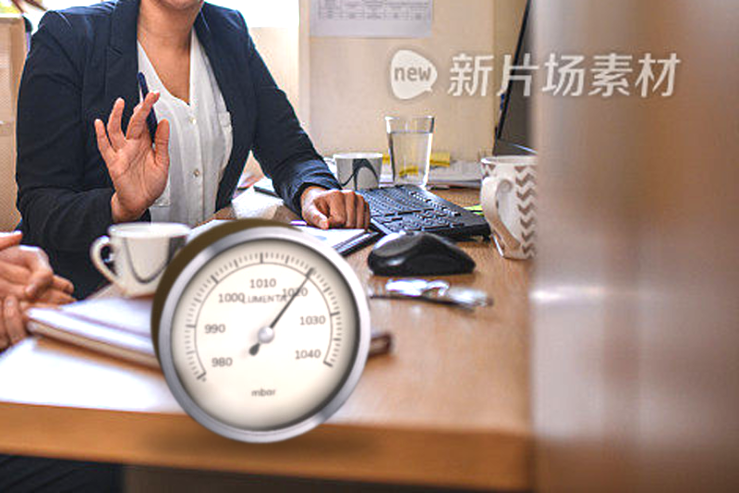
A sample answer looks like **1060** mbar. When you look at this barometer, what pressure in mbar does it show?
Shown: **1020** mbar
